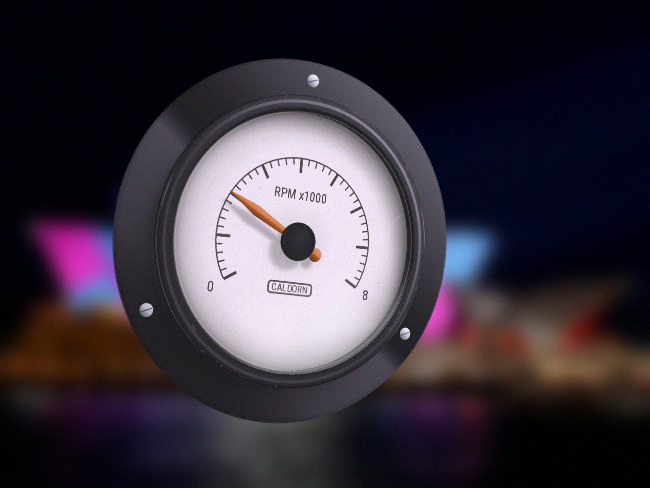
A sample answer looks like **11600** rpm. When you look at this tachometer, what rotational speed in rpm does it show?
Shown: **2000** rpm
